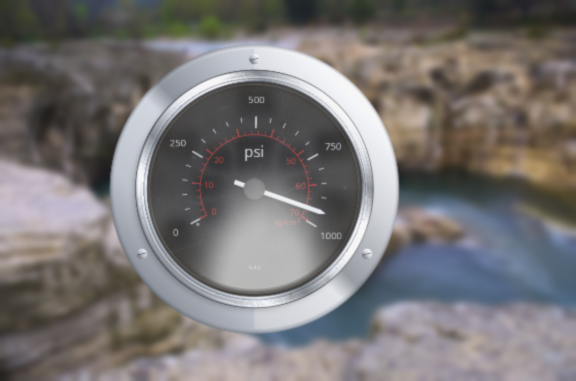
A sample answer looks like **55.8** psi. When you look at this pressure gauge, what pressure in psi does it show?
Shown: **950** psi
